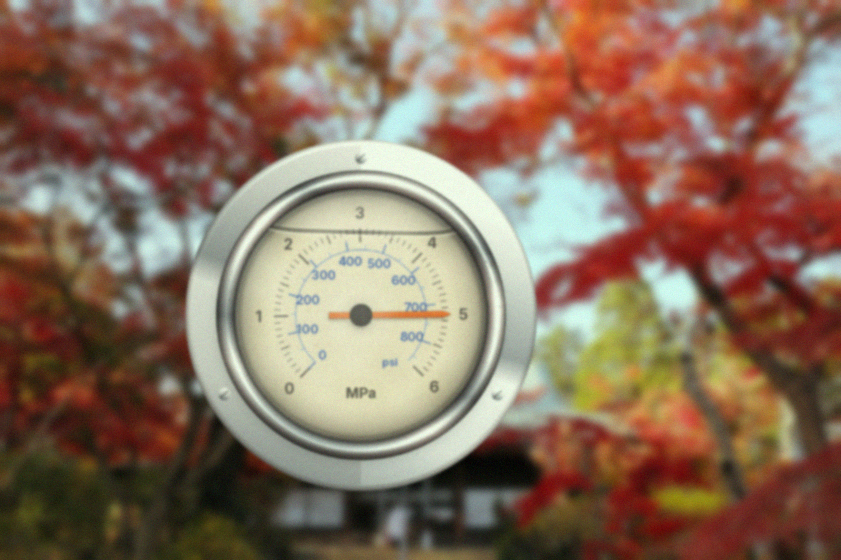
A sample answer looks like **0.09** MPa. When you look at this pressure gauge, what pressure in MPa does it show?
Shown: **5** MPa
